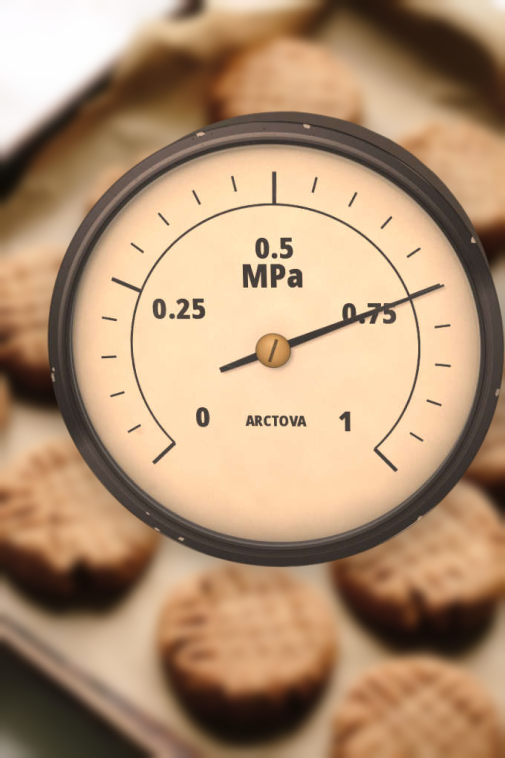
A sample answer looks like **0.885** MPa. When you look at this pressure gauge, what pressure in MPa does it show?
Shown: **0.75** MPa
